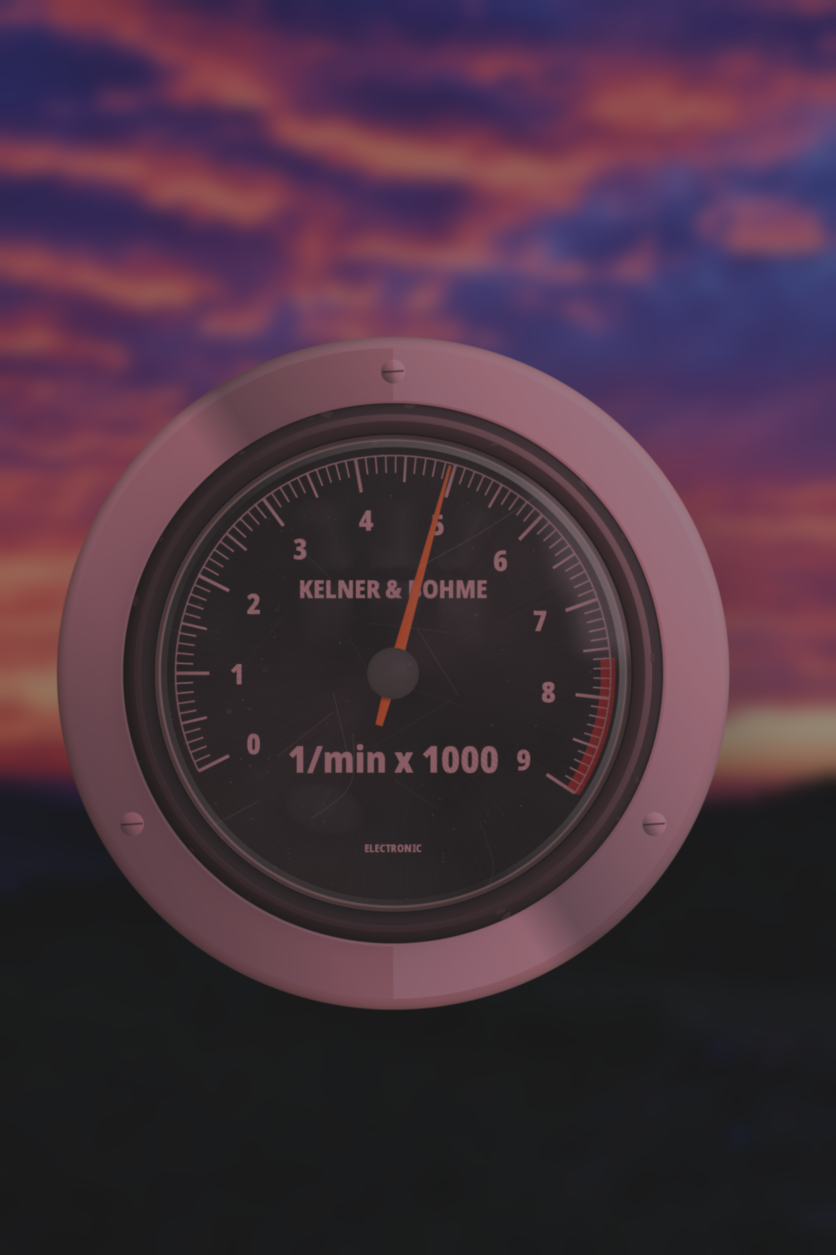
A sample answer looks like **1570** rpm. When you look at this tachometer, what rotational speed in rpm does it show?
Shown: **4950** rpm
